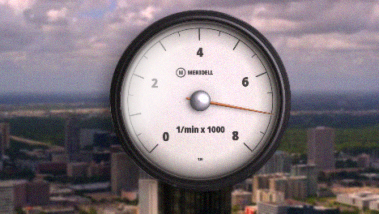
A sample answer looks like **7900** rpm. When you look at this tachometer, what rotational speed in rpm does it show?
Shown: **7000** rpm
